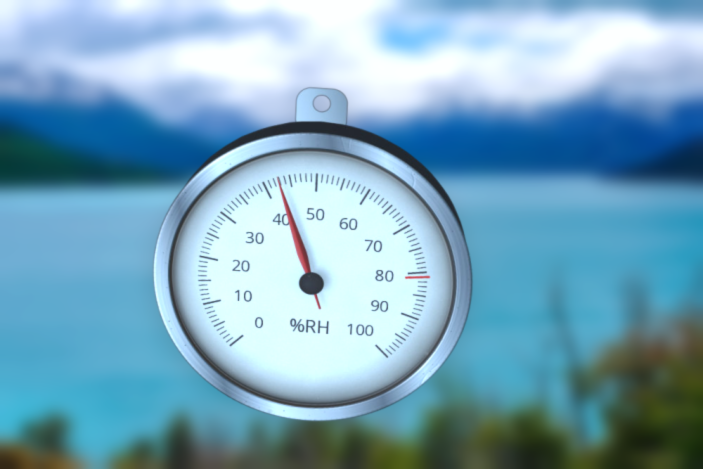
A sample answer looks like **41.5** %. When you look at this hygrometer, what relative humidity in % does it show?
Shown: **43** %
